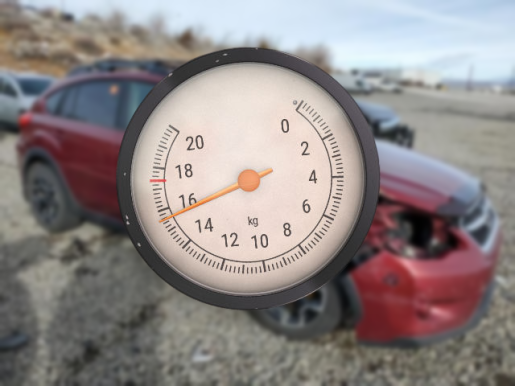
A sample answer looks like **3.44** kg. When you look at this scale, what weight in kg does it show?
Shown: **15.6** kg
